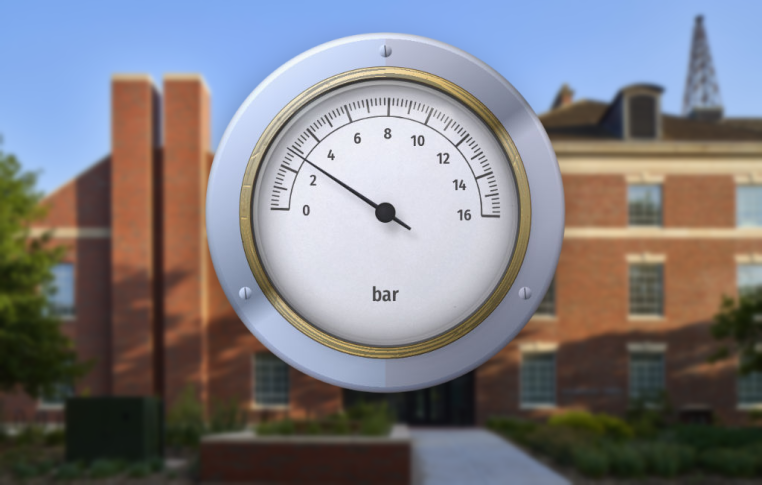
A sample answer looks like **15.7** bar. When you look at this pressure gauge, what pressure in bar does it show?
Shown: **2.8** bar
